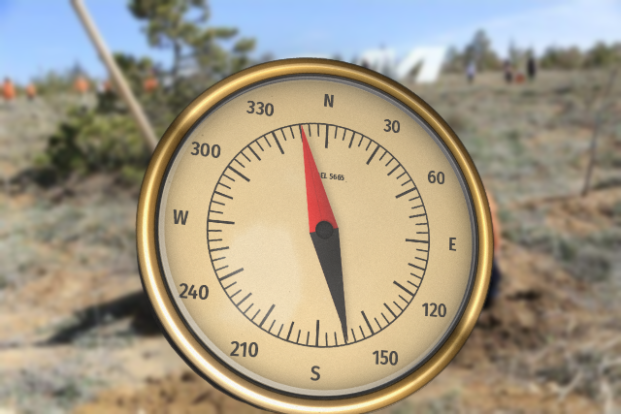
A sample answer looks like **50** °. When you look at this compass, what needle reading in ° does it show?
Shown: **345** °
